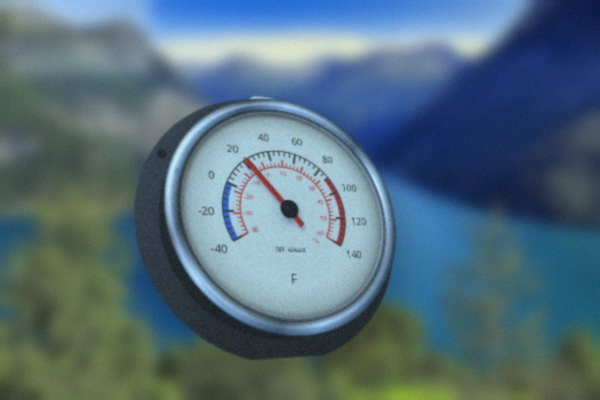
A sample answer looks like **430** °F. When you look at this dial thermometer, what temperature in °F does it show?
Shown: **20** °F
